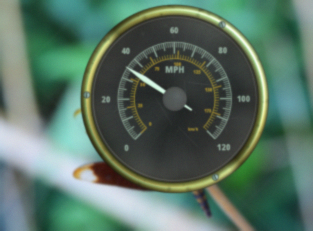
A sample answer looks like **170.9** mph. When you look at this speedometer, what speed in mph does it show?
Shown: **35** mph
